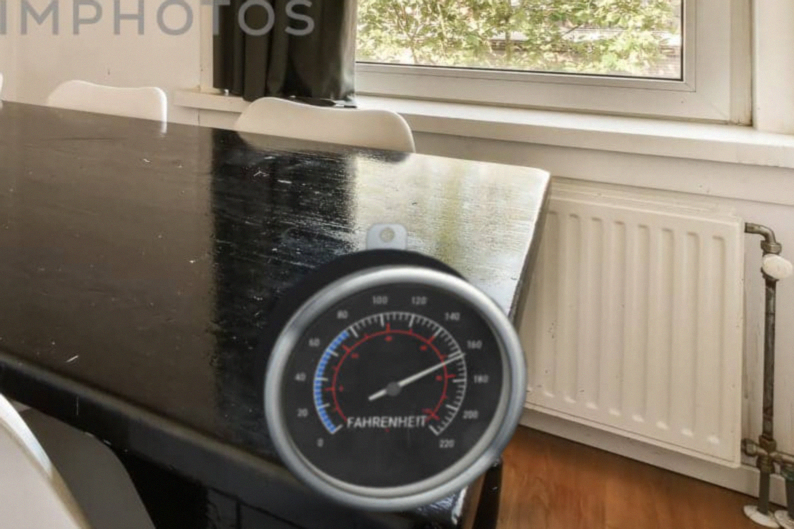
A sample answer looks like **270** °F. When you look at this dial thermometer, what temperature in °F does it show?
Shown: **160** °F
